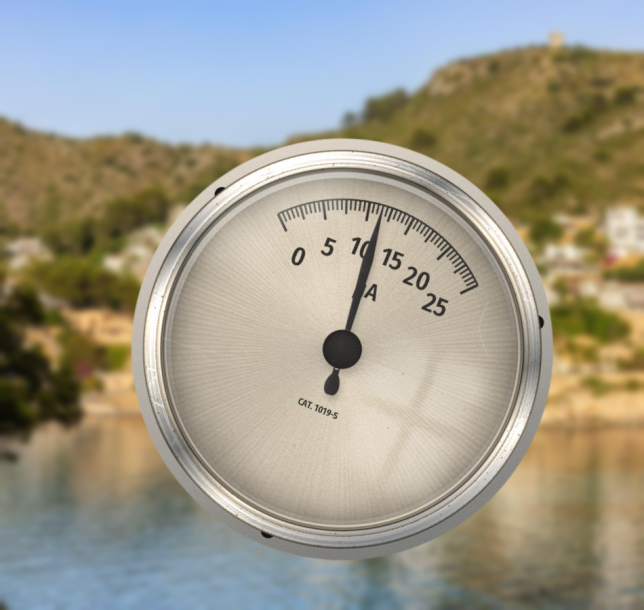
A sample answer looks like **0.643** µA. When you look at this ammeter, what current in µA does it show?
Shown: **11.5** µA
